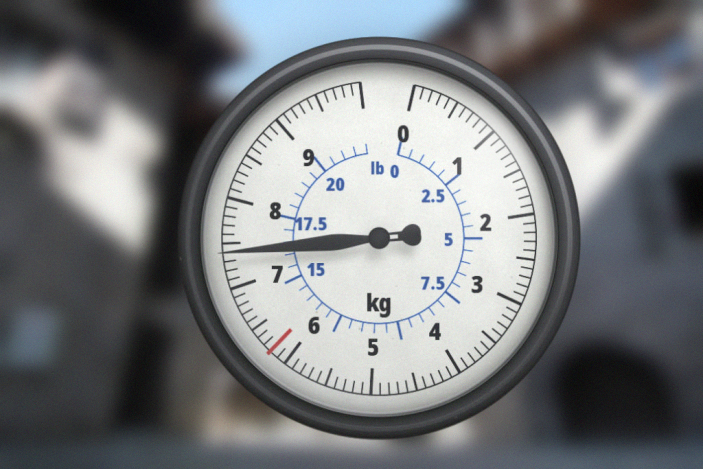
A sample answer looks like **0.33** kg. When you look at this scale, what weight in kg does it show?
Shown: **7.4** kg
